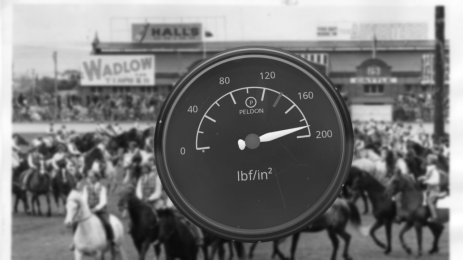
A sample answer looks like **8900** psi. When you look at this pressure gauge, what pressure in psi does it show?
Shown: **190** psi
